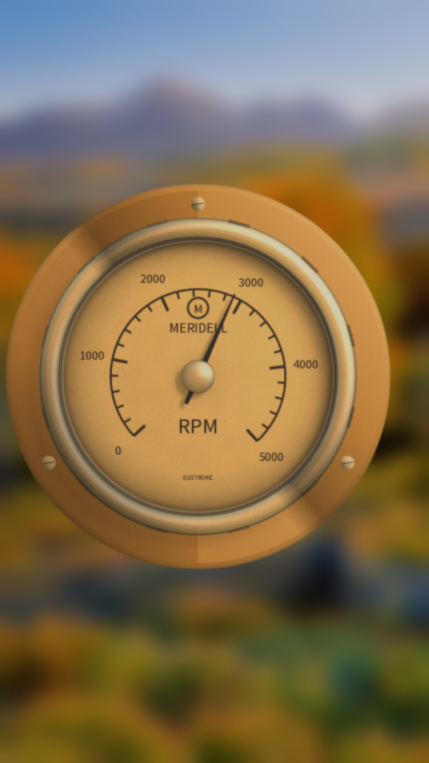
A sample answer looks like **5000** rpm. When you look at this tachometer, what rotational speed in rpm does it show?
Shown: **2900** rpm
